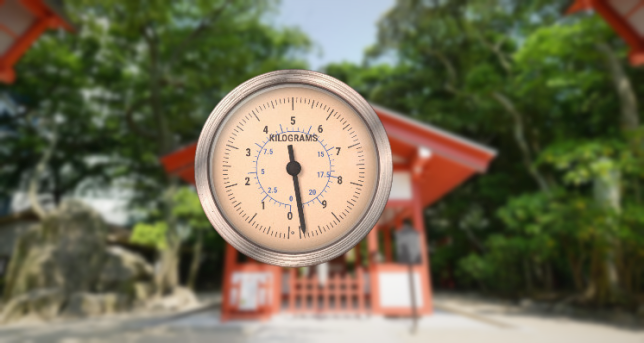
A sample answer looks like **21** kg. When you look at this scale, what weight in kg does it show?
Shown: **9.9** kg
